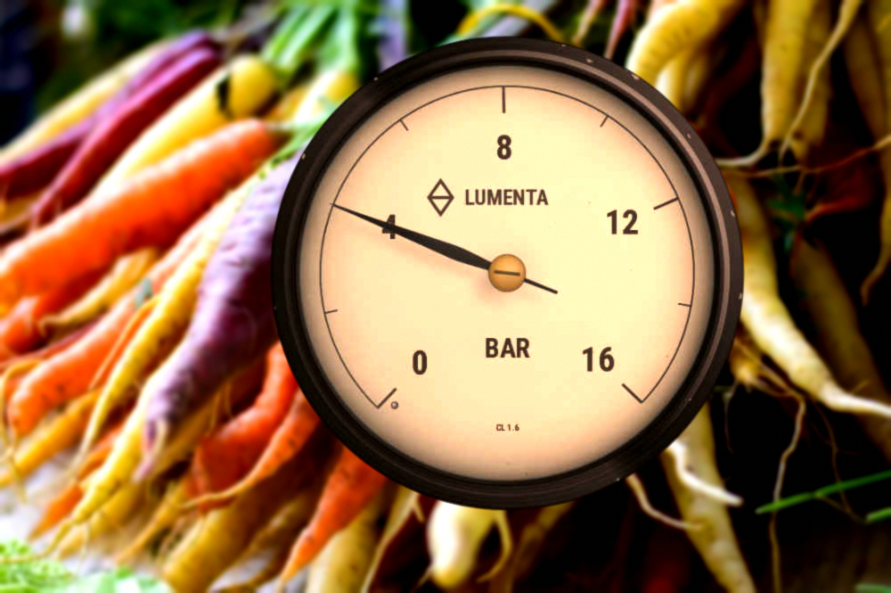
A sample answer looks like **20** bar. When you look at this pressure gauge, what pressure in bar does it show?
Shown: **4** bar
